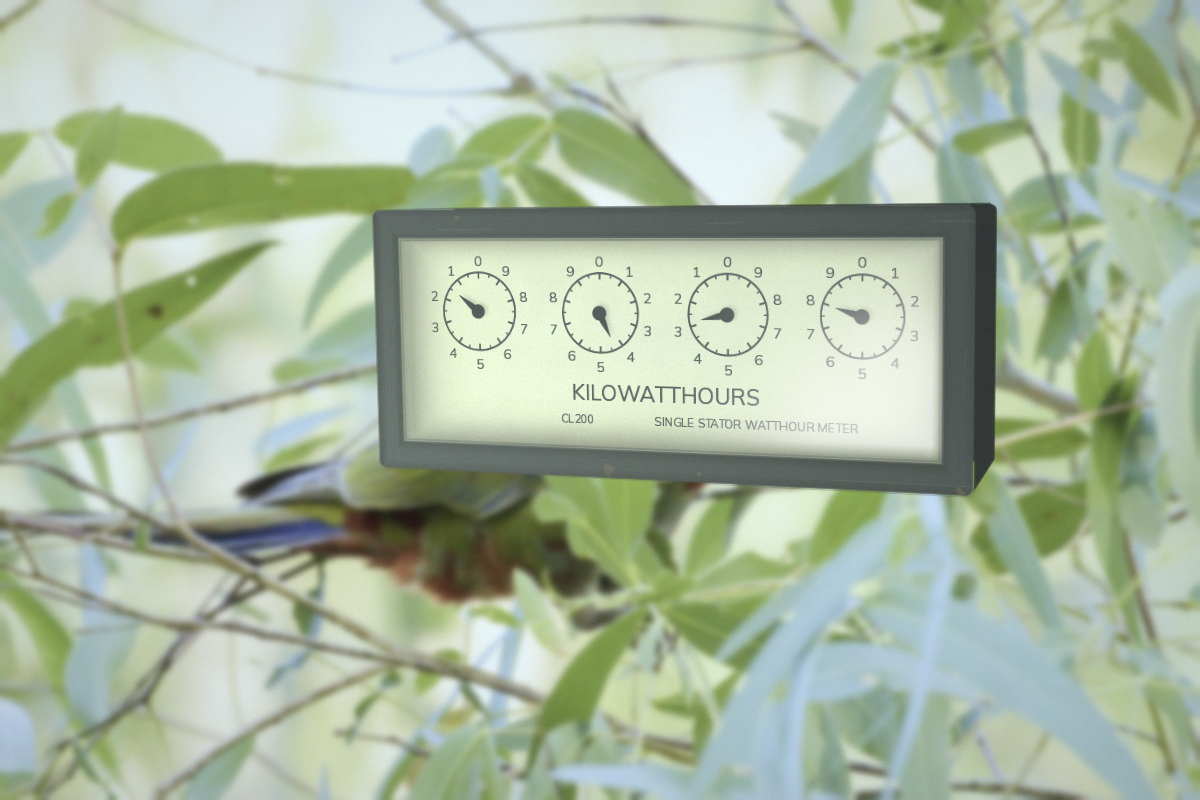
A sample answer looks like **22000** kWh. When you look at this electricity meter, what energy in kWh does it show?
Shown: **1428** kWh
